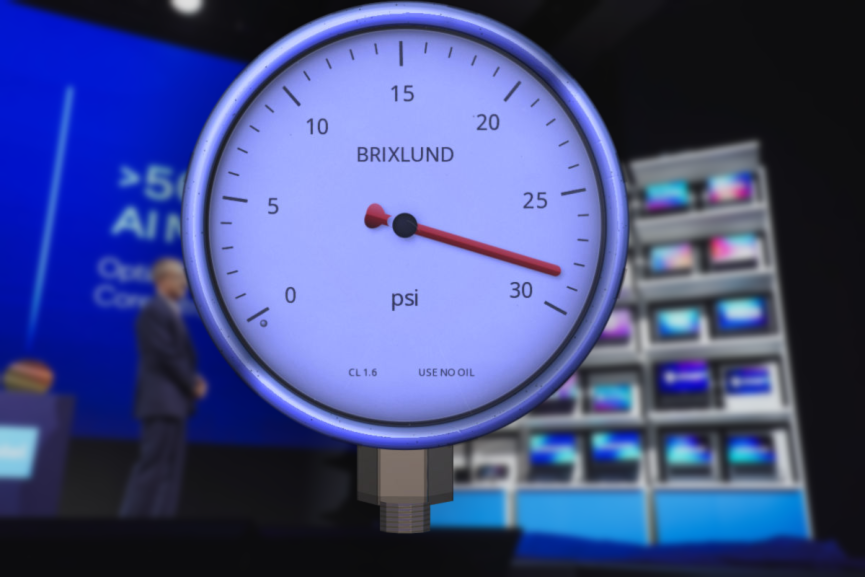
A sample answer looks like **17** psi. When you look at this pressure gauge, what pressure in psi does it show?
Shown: **28.5** psi
